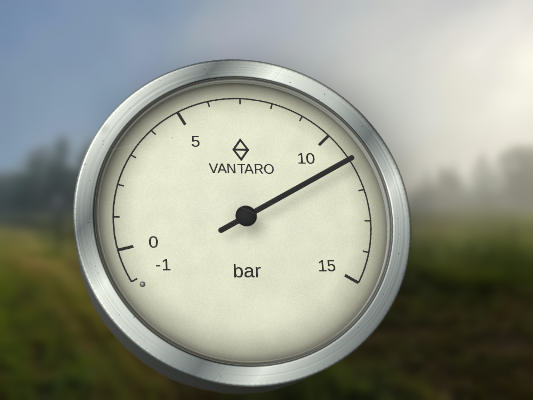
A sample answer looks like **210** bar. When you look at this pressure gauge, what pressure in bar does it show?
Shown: **11** bar
